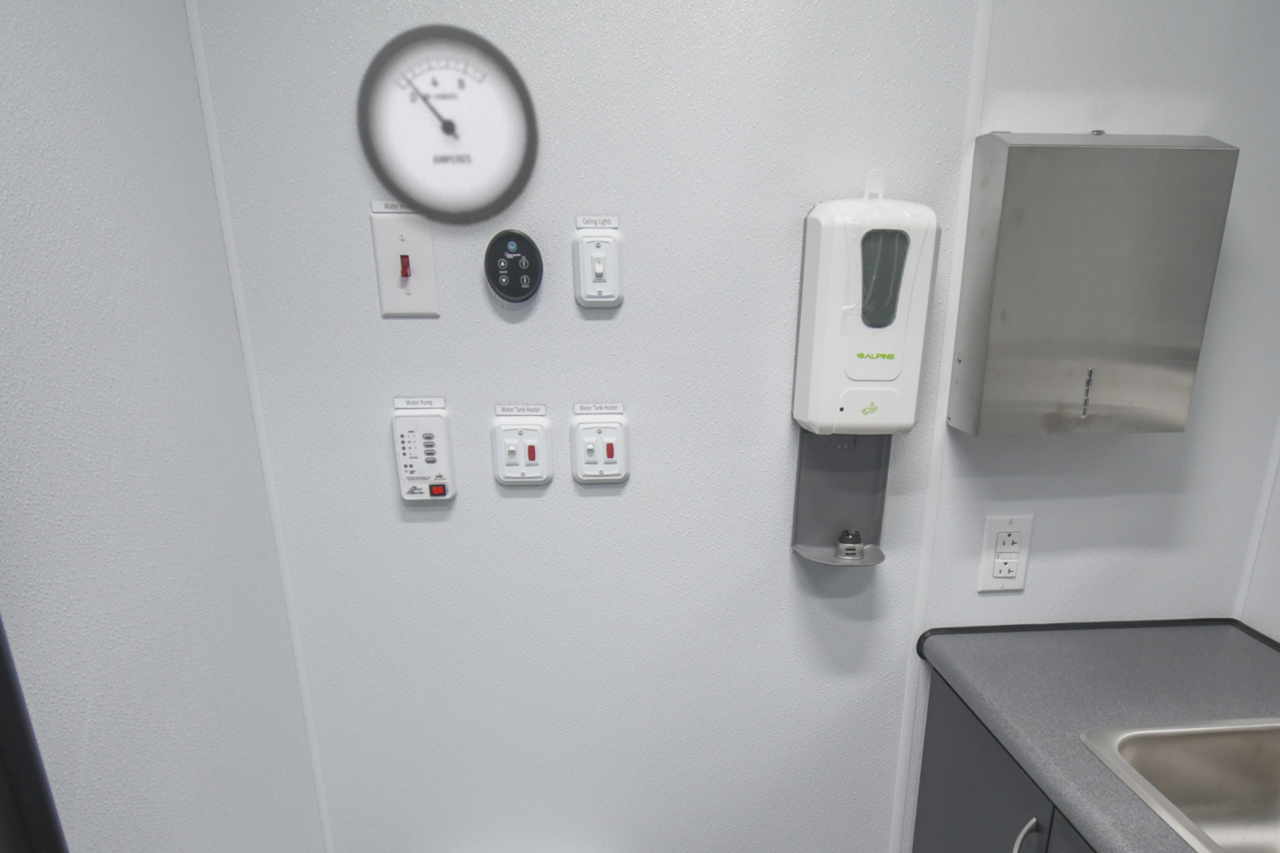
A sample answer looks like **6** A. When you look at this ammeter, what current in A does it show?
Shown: **1** A
